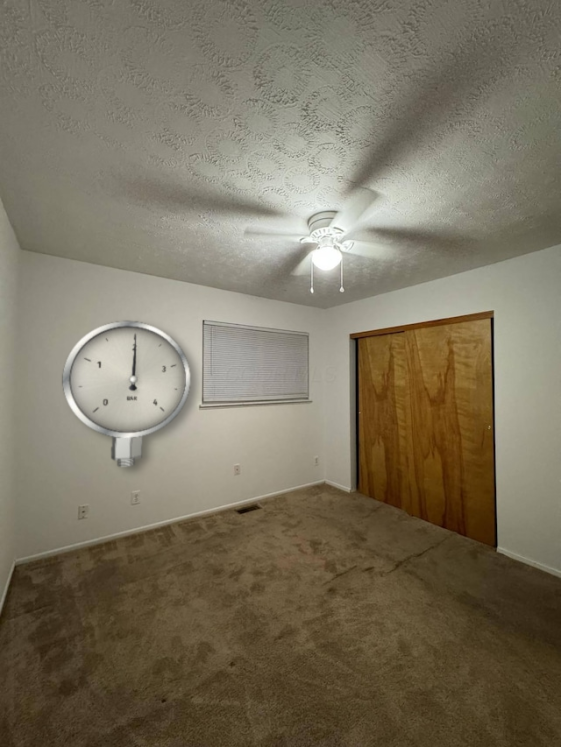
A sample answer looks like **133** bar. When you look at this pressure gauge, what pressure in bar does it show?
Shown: **2** bar
